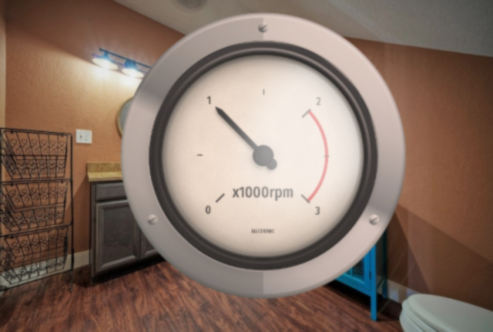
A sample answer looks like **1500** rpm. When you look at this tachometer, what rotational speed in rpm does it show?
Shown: **1000** rpm
